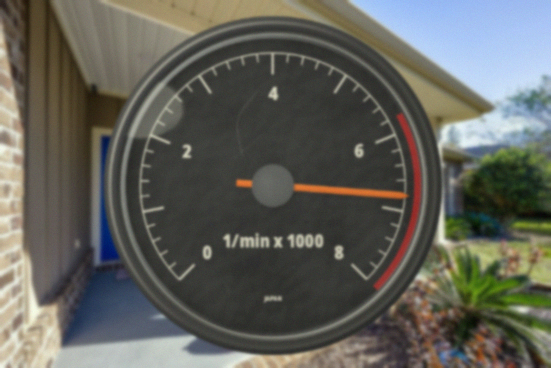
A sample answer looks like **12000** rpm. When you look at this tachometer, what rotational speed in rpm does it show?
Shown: **6800** rpm
